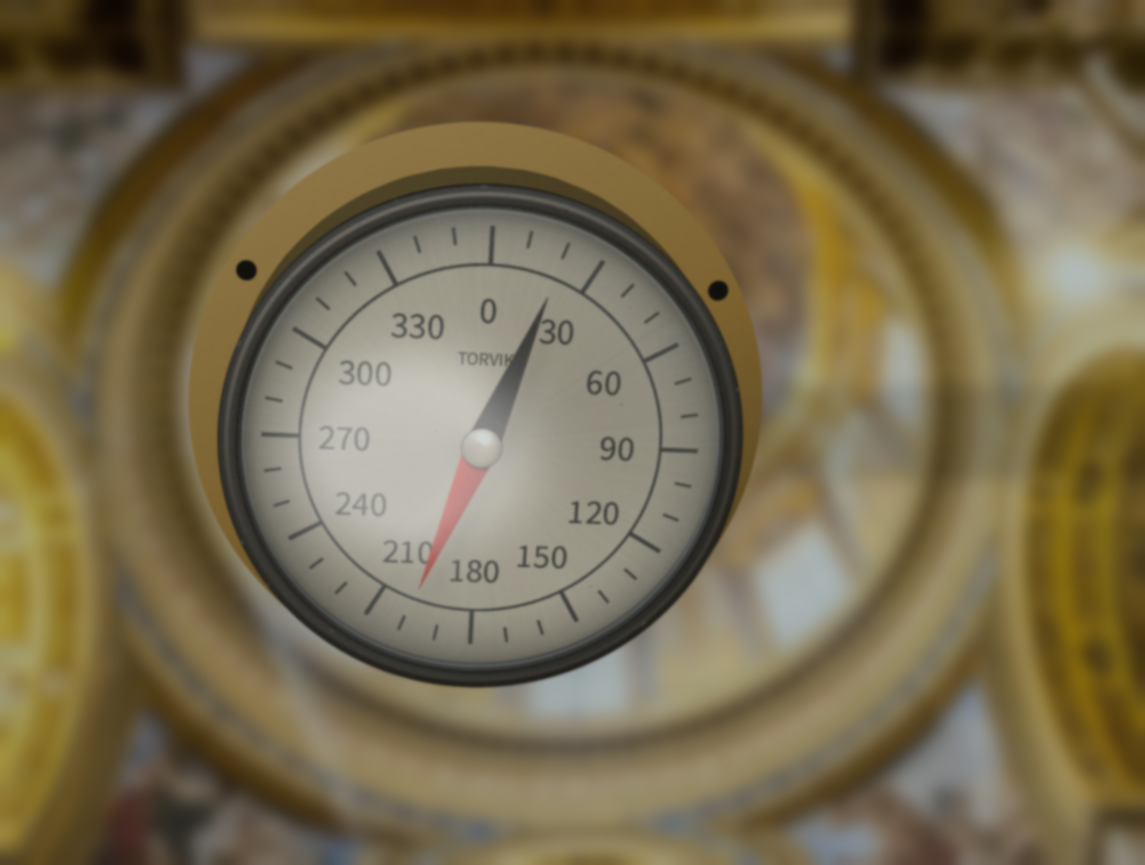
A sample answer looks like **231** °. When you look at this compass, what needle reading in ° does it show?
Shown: **200** °
